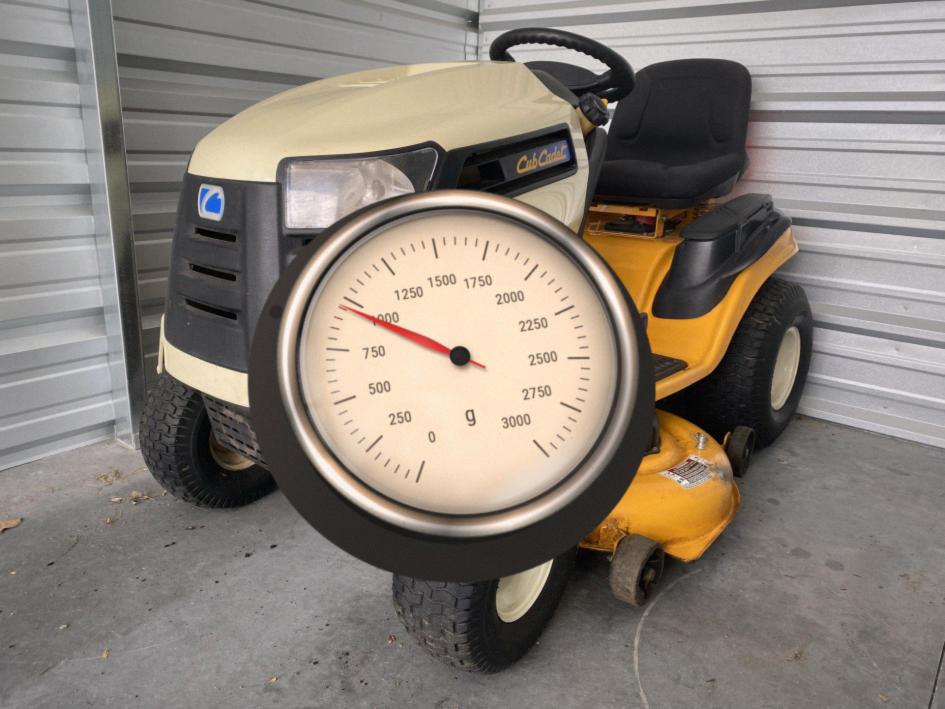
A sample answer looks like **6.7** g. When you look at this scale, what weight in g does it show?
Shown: **950** g
